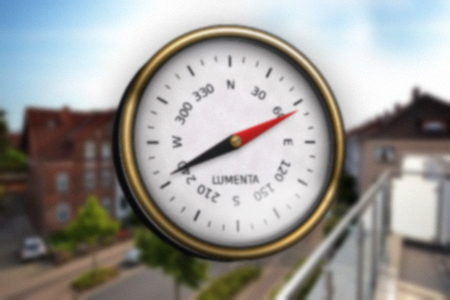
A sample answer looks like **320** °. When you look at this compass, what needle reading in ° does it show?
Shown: **65** °
